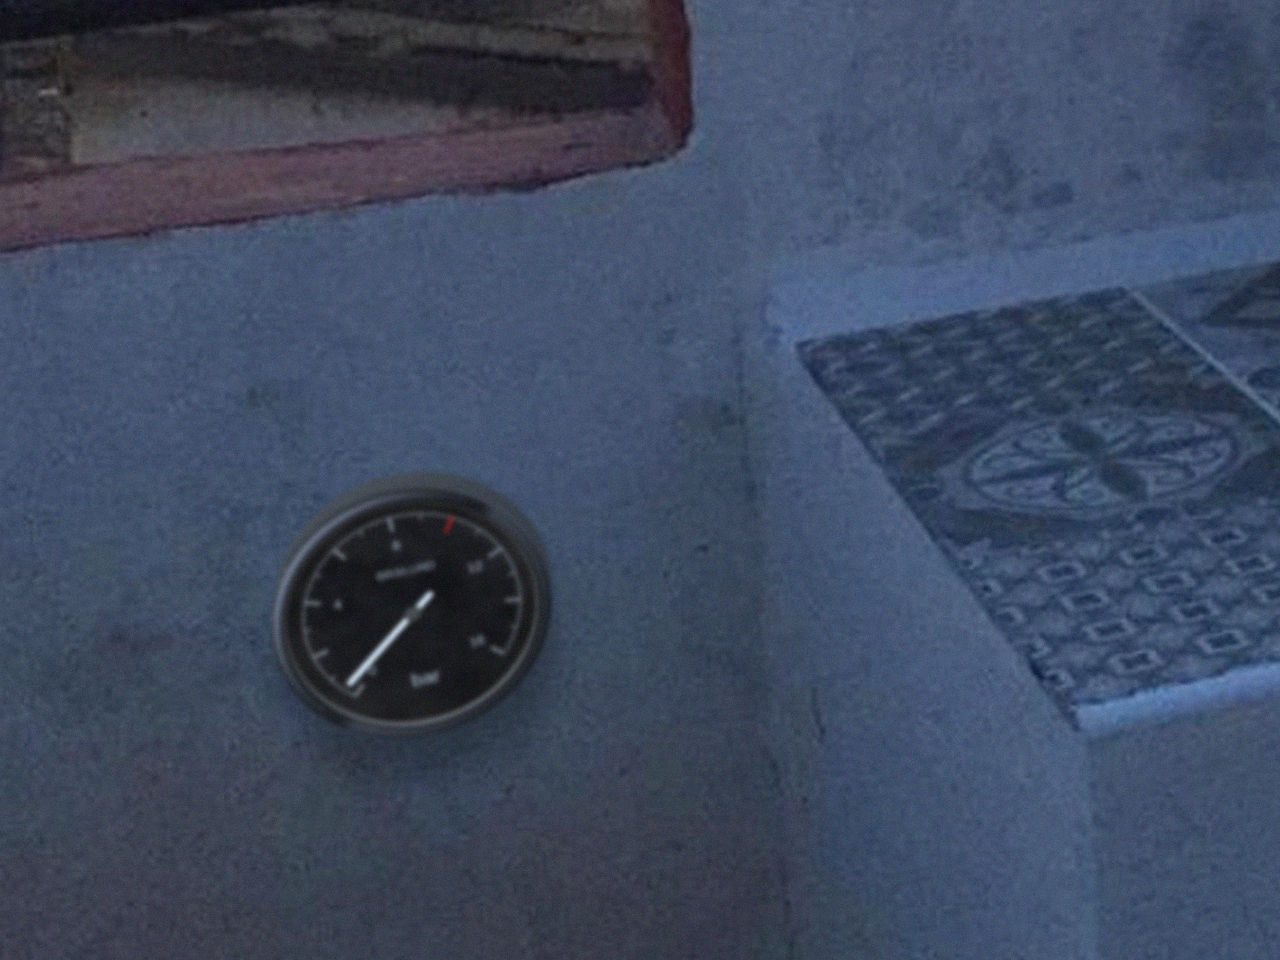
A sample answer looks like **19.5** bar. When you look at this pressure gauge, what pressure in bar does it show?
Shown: **0.5** bar
